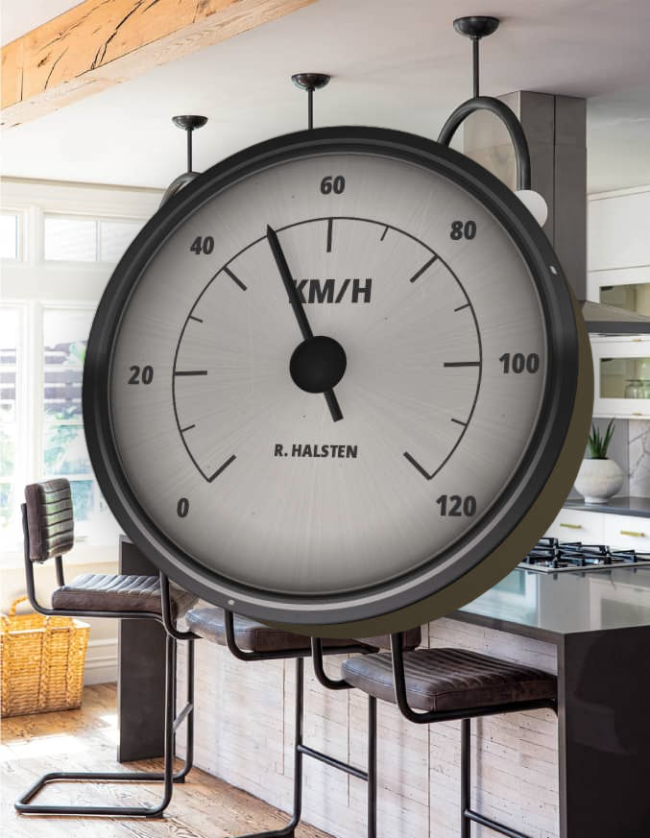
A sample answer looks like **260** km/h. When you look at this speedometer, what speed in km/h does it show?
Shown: **50** km/h
